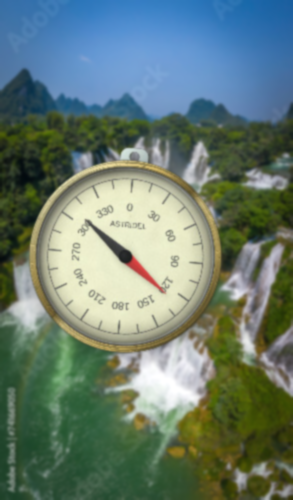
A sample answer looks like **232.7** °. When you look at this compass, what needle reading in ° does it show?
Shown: **127.5** °
